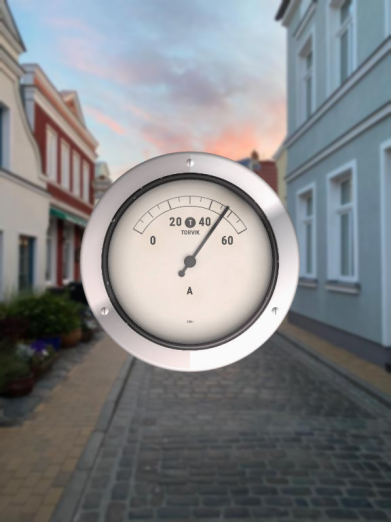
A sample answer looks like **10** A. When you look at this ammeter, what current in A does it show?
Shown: **47.5** A
